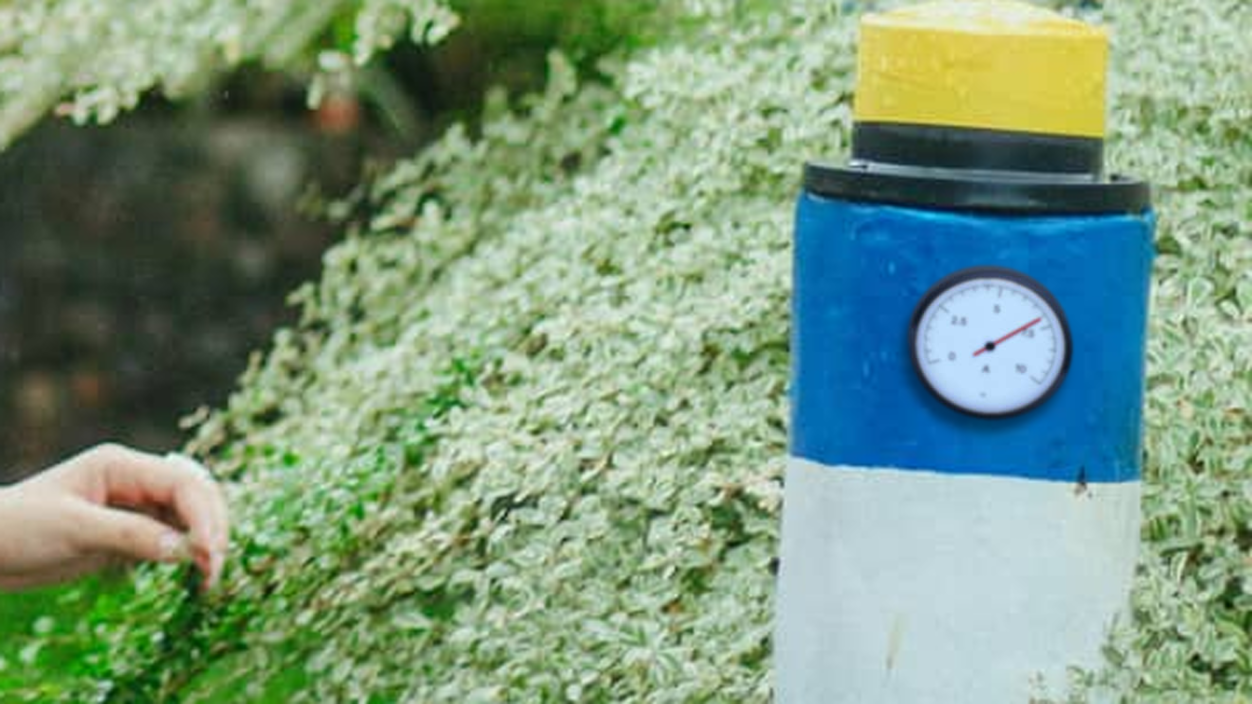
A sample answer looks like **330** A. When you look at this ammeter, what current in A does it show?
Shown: **7** A
